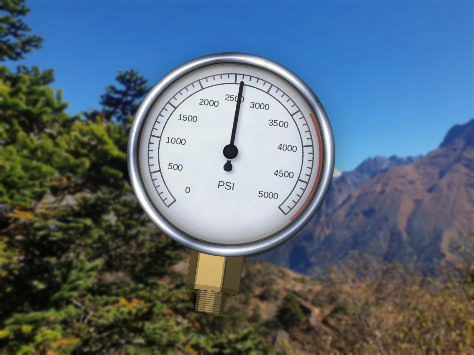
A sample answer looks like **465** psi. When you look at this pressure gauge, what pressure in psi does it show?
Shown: **2600** psi
